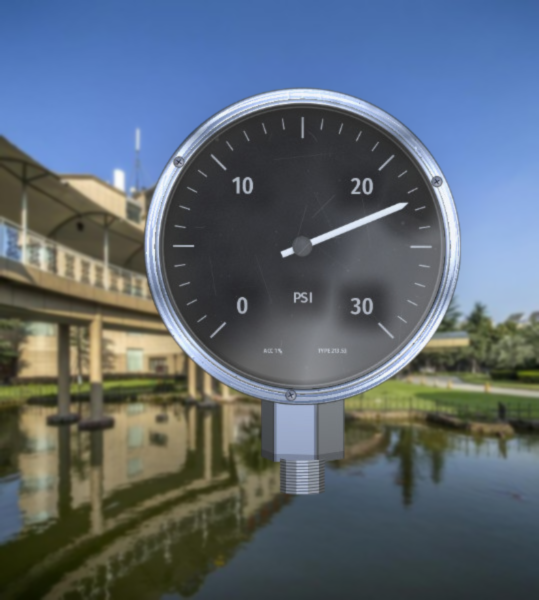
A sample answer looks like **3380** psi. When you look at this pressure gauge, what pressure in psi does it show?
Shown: **22.5** psi
